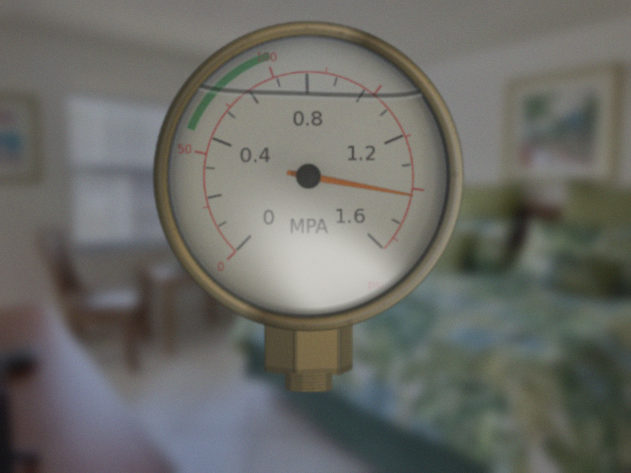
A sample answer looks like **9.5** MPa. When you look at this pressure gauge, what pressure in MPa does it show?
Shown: **1.4** MPa
